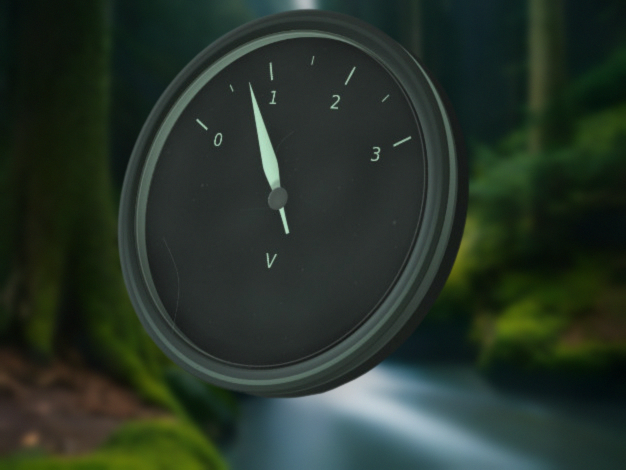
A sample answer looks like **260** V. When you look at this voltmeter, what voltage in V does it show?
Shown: **0.75** V
